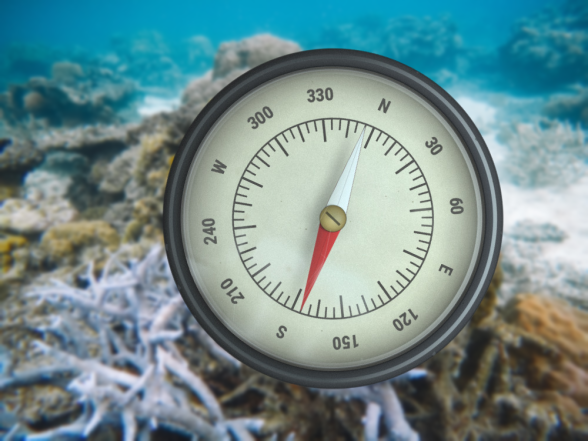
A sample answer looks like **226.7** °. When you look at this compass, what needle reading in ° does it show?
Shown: **175** °
